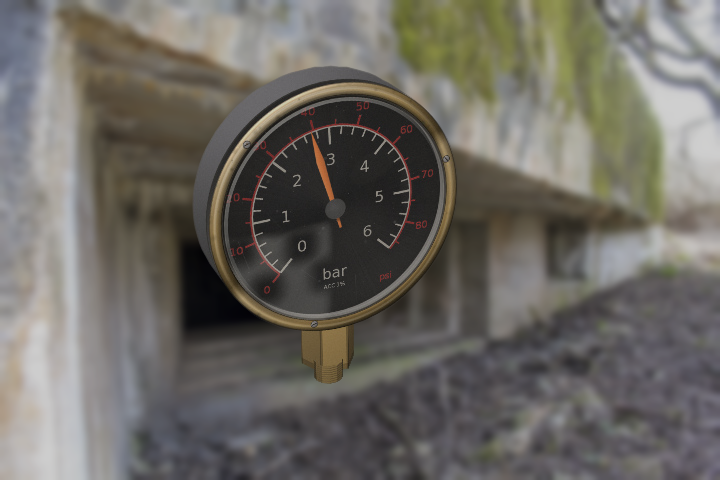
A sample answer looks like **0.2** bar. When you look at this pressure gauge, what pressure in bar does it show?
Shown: **2.7** bar
